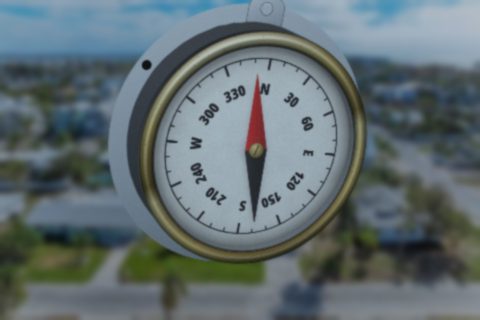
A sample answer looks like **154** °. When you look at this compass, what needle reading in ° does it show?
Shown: **350** °
